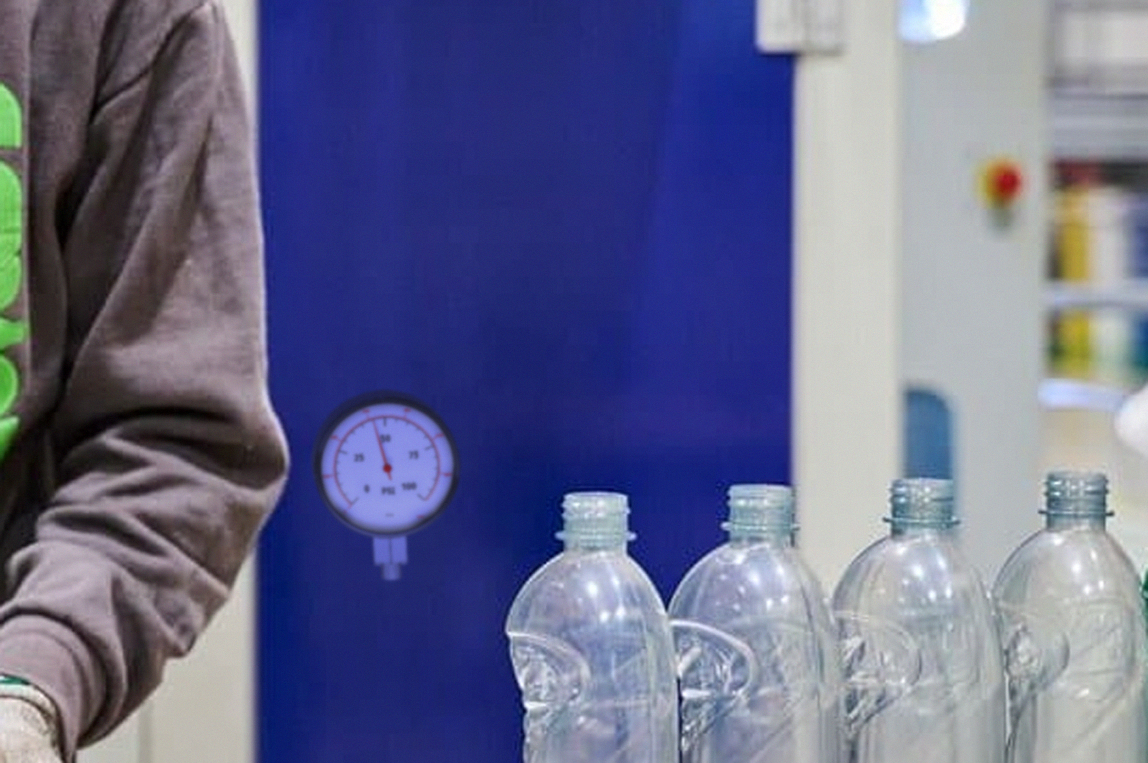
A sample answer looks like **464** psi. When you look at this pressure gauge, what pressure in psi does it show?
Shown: **45** psi
